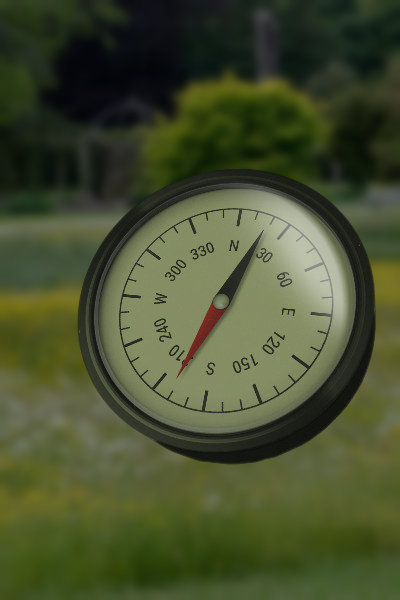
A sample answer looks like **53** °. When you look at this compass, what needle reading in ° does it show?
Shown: **200** °
